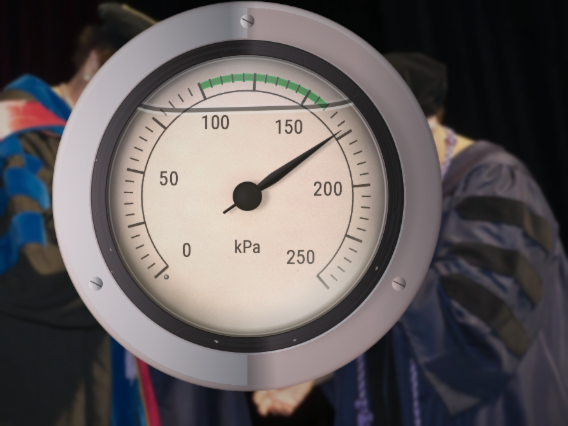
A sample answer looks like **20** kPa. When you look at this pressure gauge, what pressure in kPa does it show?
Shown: **172.5** kPa
